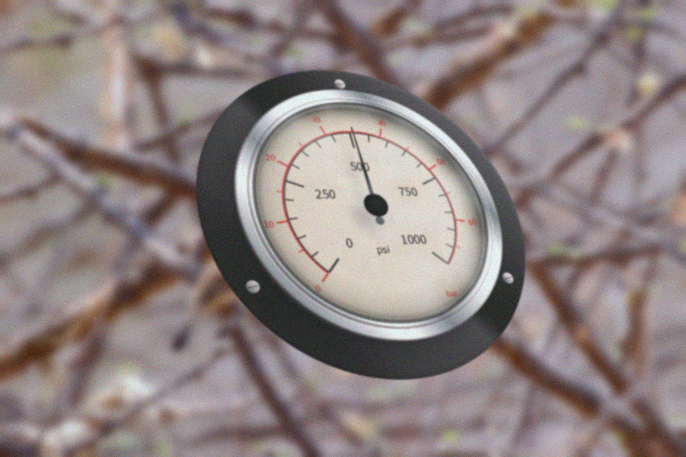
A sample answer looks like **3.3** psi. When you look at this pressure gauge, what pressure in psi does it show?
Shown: **500** psi
